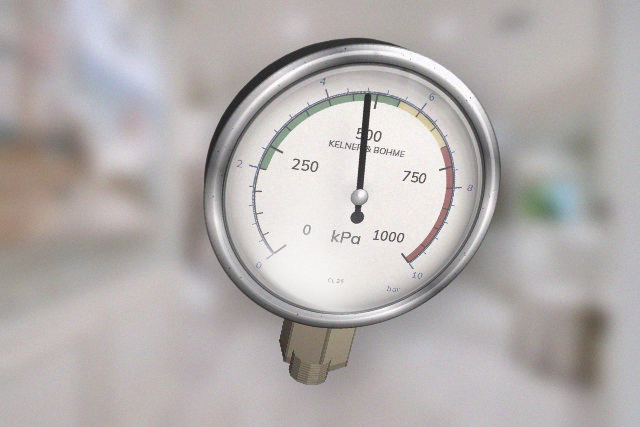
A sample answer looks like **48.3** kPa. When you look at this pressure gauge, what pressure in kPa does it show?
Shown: **475** kPa
